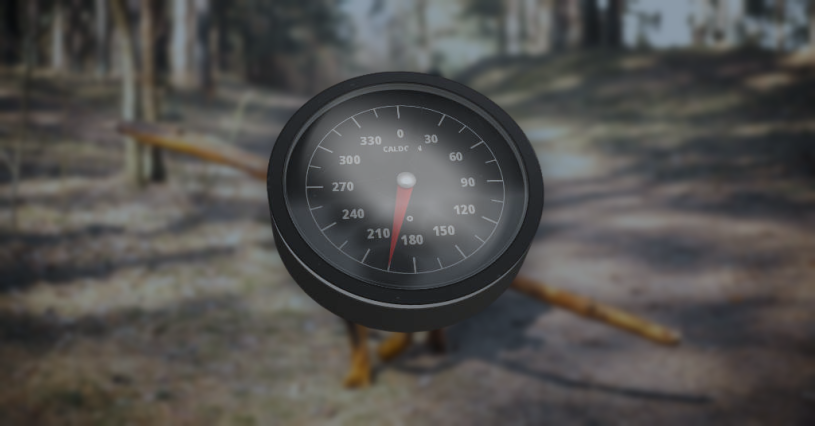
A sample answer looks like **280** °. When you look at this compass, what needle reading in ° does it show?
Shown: **195** °
